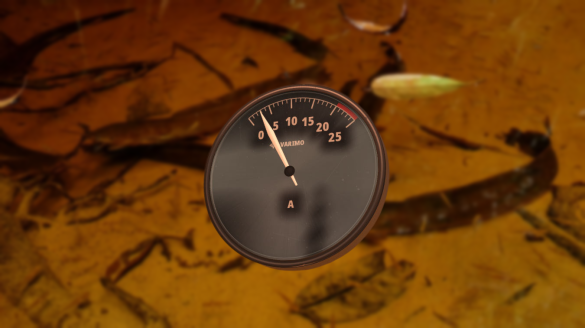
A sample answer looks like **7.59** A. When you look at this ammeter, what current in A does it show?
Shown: **3** A
